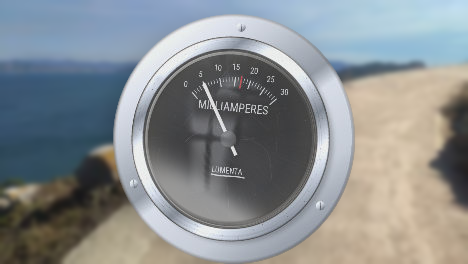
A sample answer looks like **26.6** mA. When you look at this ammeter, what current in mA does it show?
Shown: **5** mA
